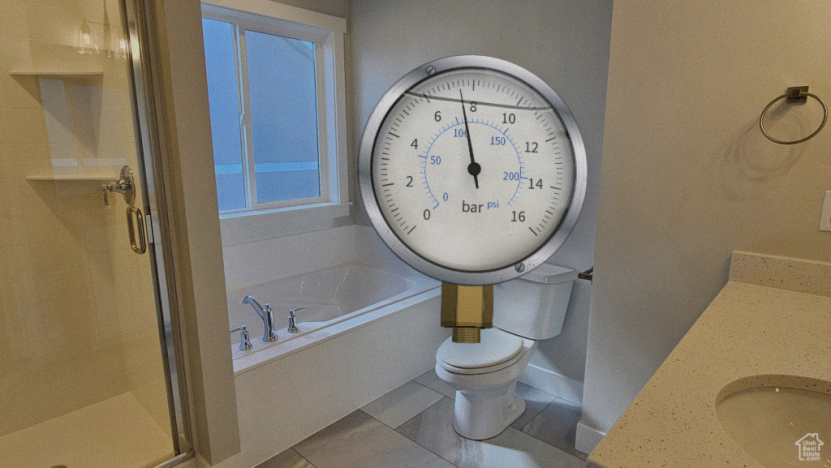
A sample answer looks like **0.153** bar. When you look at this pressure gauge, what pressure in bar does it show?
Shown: **7.4** bar
